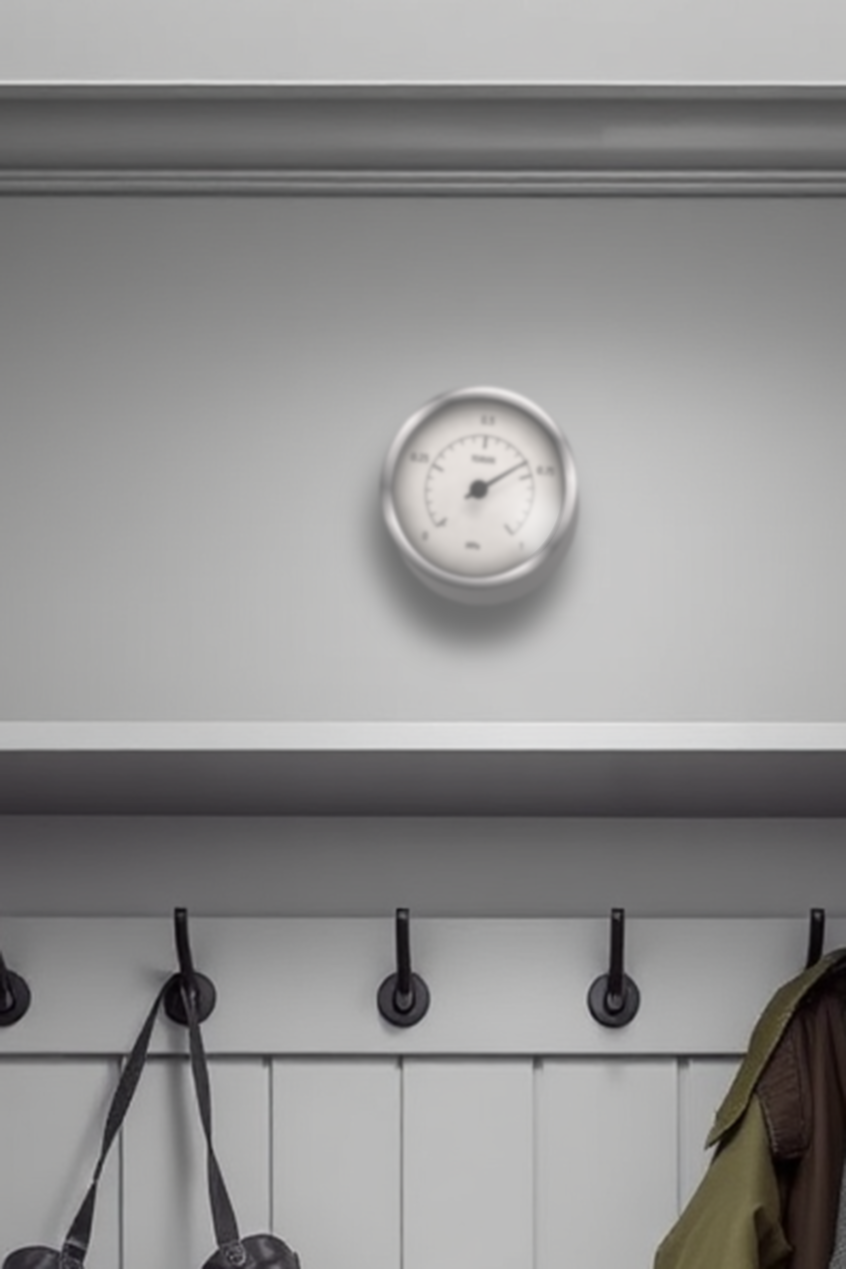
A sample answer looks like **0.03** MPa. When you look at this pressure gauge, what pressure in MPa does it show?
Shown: **0.7** MPa
